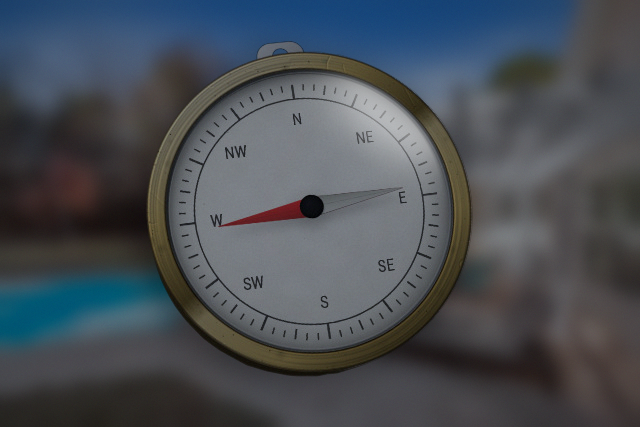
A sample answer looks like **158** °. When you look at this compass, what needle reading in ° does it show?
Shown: **265** °
